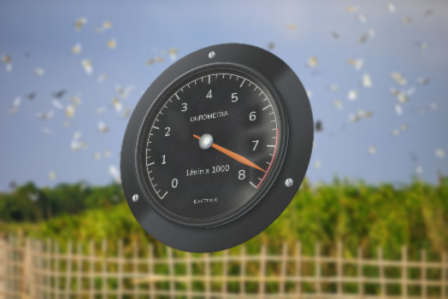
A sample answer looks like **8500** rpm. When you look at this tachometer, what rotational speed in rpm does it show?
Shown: **7600** rpm
